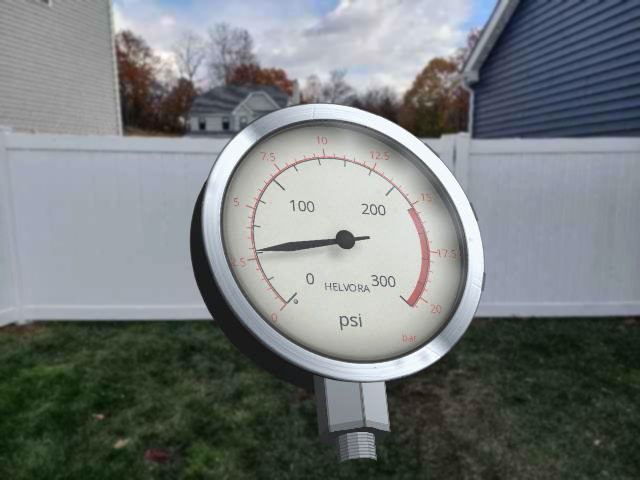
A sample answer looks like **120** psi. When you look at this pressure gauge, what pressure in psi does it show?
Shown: **40** psi
